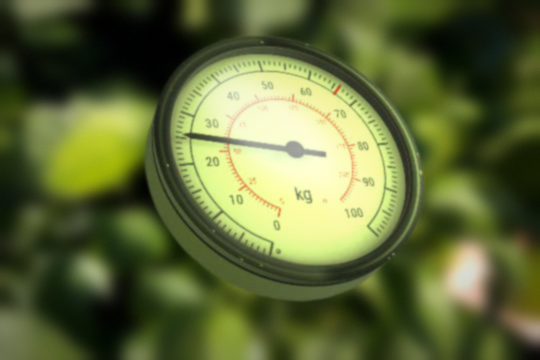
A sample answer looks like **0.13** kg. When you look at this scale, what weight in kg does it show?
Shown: **25** kg
